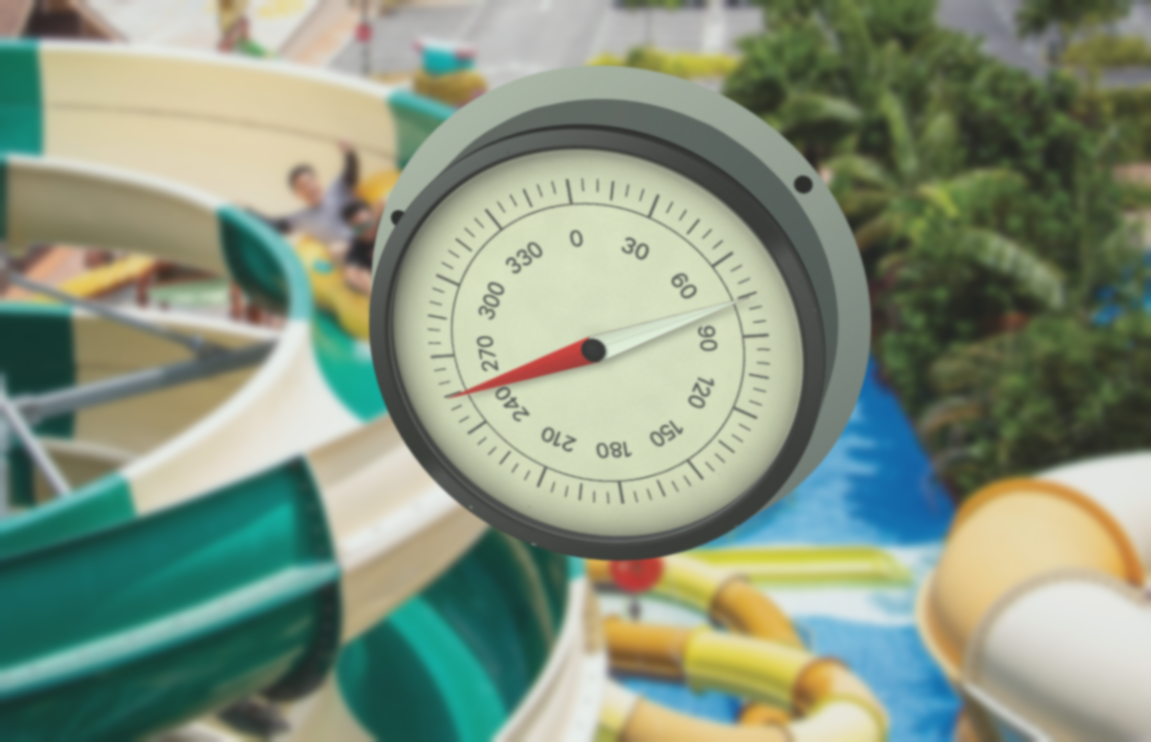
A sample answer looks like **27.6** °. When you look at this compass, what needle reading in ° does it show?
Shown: **255** °
